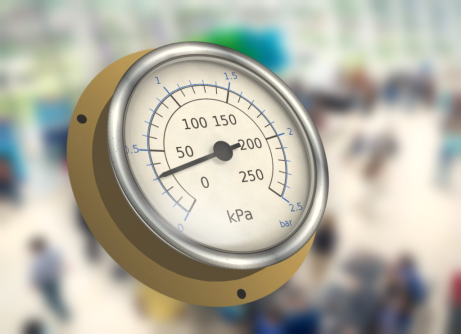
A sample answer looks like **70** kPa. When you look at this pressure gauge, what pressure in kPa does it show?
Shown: **30** kPa
